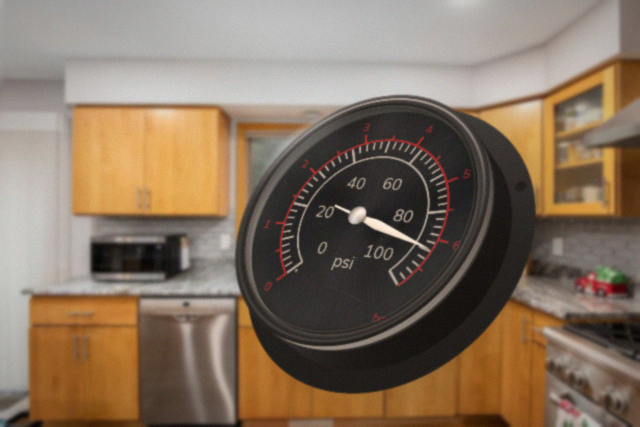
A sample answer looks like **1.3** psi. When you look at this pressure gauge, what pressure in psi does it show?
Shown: **90** psi
